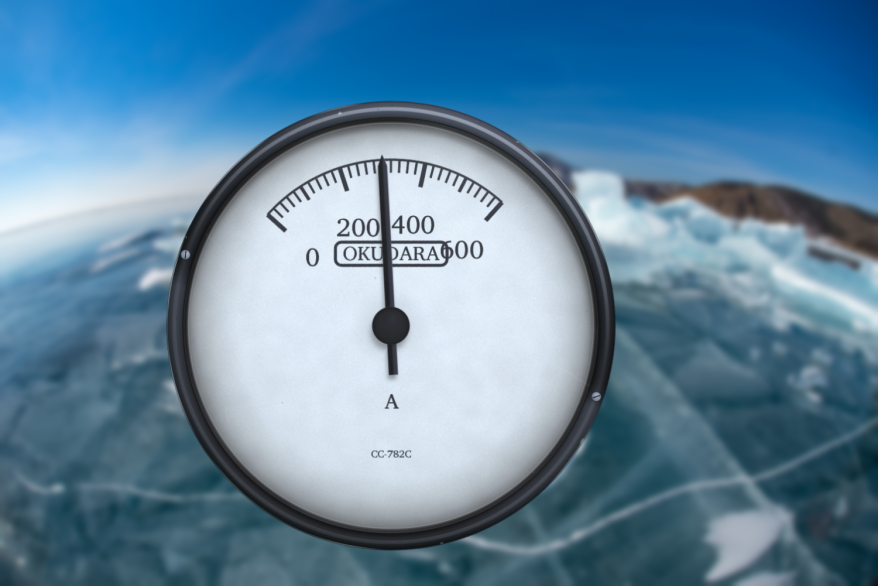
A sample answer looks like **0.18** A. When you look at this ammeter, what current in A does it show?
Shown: **300** A
